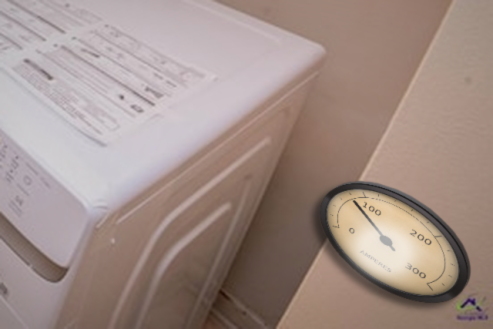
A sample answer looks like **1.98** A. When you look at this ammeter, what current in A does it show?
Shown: **80** A
